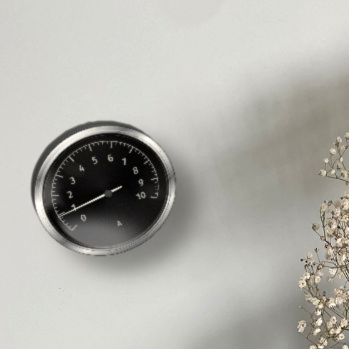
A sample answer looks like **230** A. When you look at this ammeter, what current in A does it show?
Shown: **1** A
